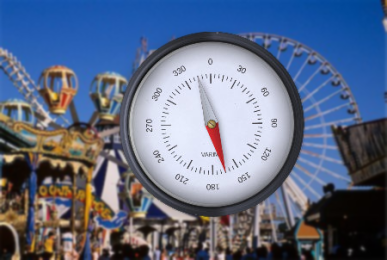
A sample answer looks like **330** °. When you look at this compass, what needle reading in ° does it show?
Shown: **165** °
